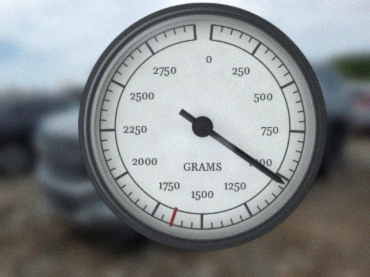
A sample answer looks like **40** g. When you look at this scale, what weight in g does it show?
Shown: **1025** g
